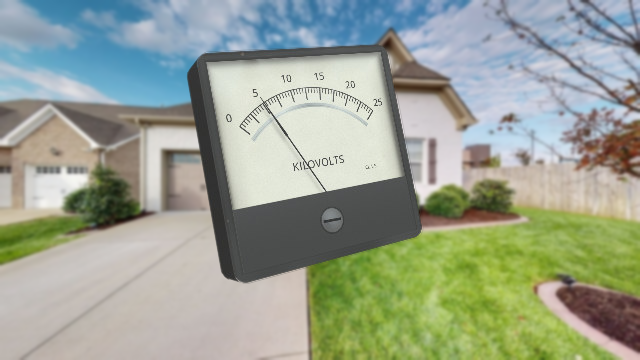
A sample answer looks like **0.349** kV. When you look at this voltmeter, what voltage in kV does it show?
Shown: **5** kV
